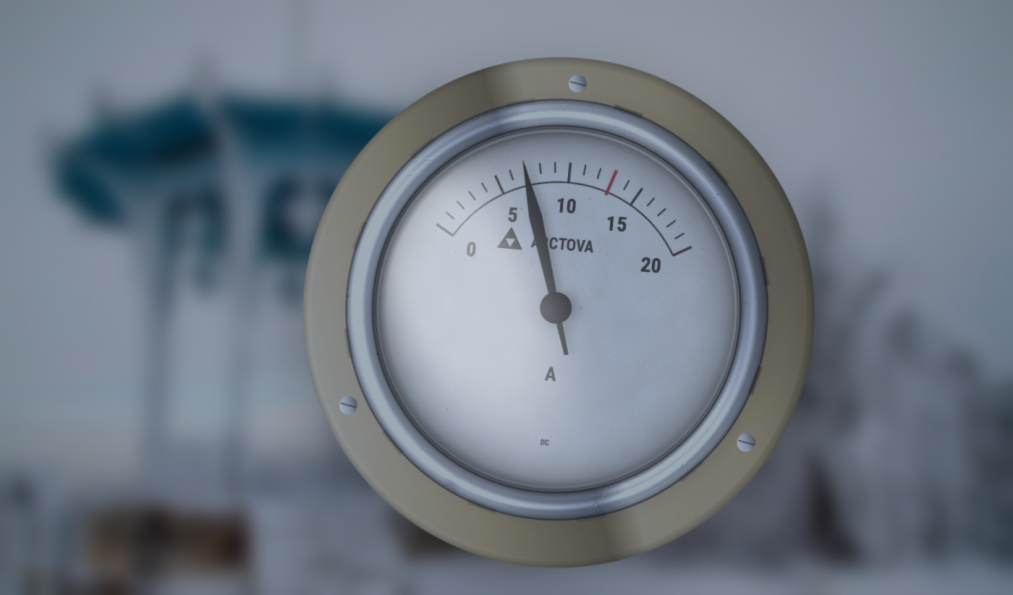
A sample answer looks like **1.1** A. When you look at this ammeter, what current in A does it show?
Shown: **7** A
